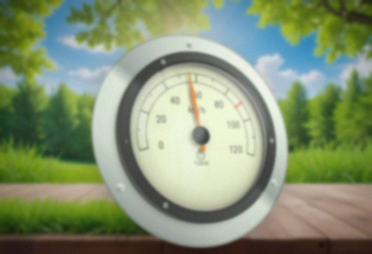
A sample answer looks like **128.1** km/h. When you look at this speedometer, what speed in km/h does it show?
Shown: **55** km/h
